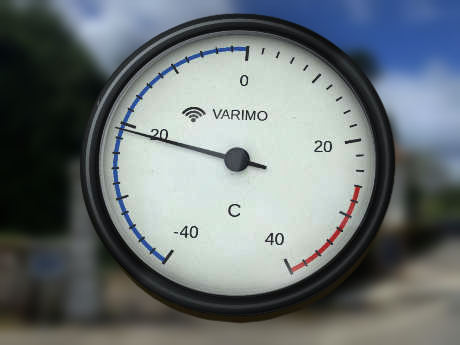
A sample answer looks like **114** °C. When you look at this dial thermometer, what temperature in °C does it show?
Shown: **-21** °C
